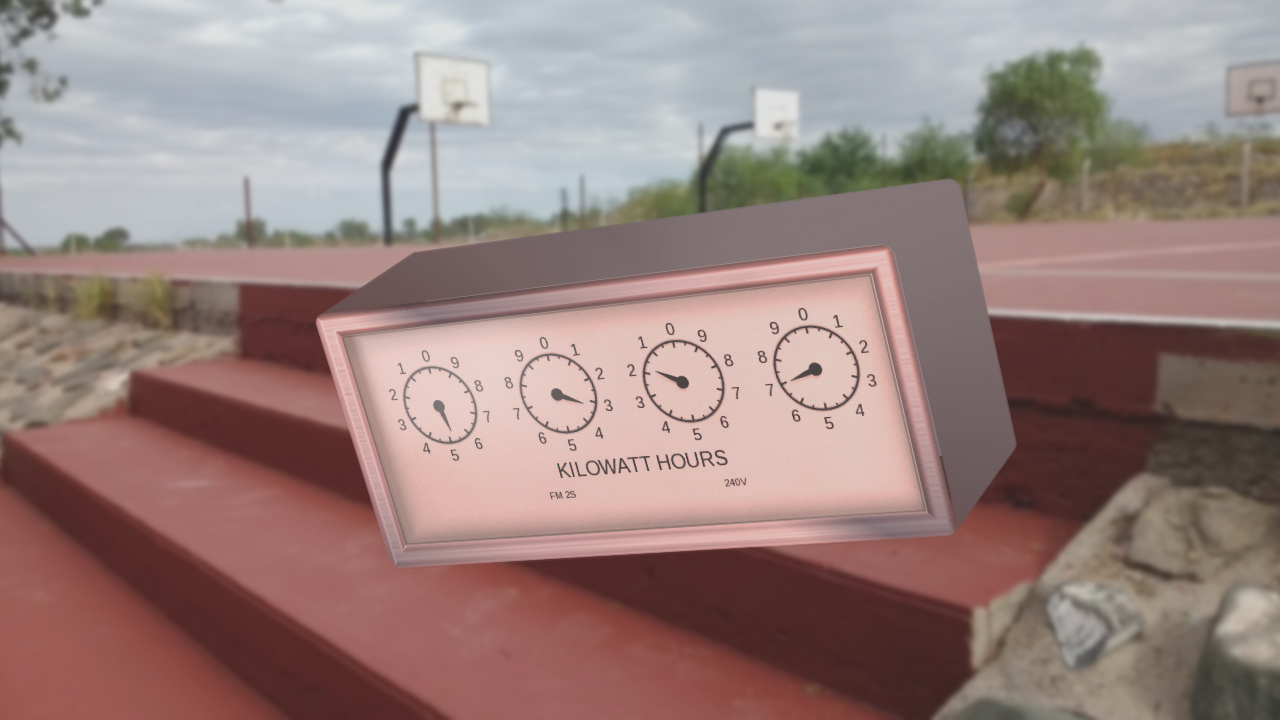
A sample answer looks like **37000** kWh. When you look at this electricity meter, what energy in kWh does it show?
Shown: **5317** kWh
